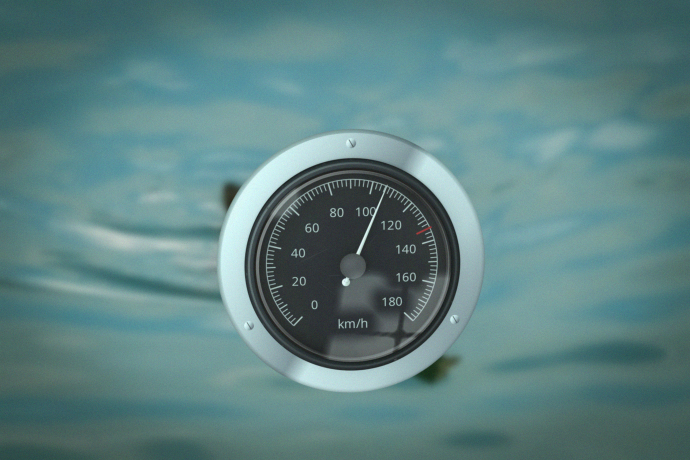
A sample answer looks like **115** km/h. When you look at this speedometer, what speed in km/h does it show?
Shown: **106** km/h
